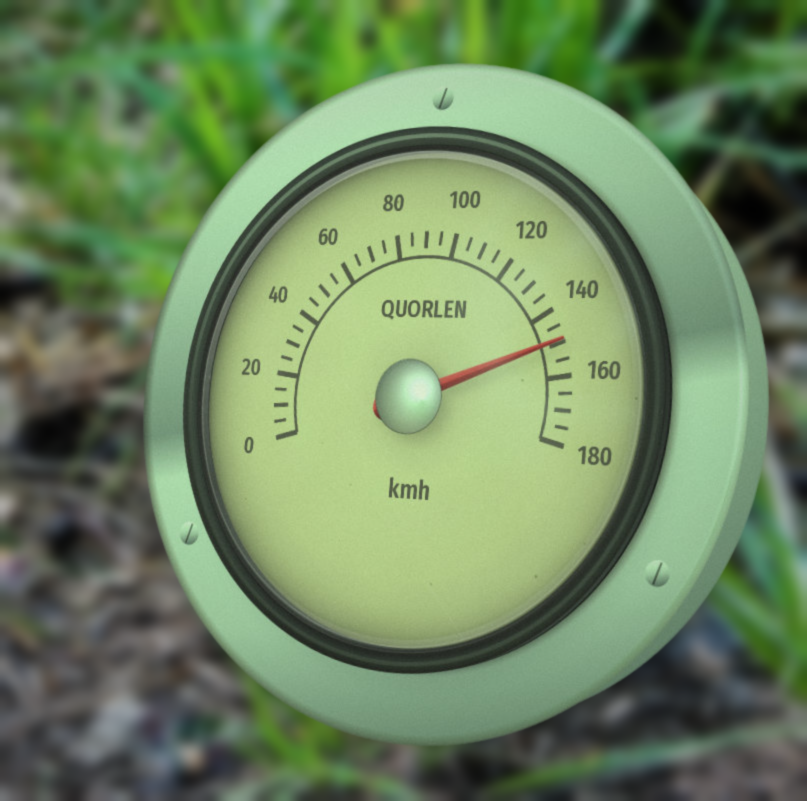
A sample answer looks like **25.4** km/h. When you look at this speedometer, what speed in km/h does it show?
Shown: **150** km/h
